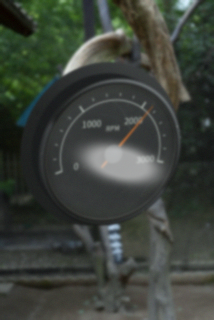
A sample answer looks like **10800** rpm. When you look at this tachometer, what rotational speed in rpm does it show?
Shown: **2100** rpm
